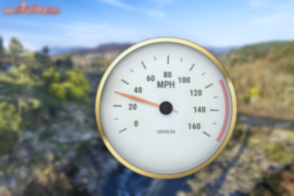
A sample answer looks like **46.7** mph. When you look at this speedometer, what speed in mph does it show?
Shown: **30** mph
